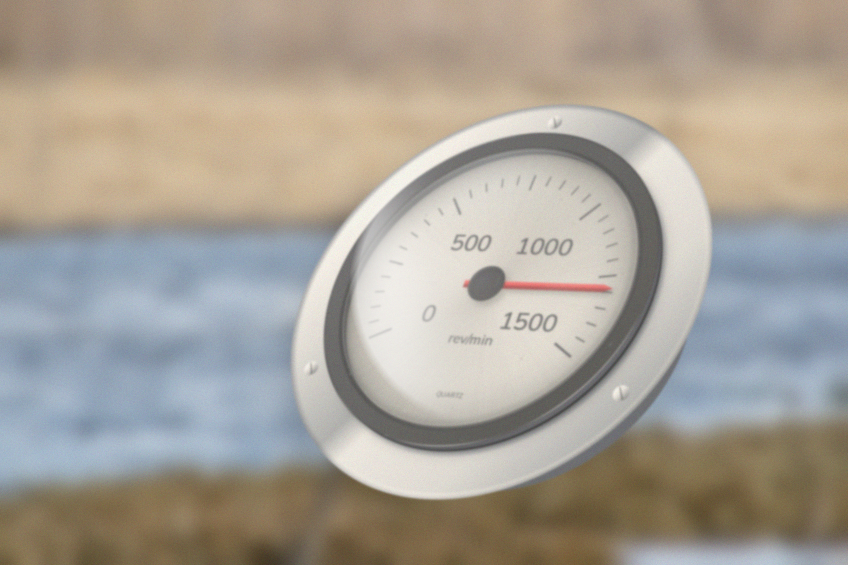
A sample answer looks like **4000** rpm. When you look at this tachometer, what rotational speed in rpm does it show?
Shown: **1300** rpm
